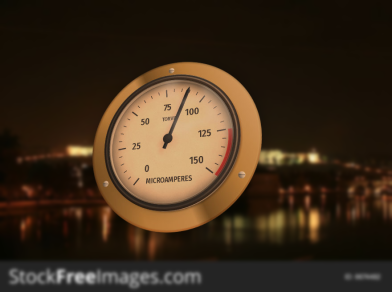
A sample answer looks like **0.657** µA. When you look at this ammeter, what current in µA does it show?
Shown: **90** µA
